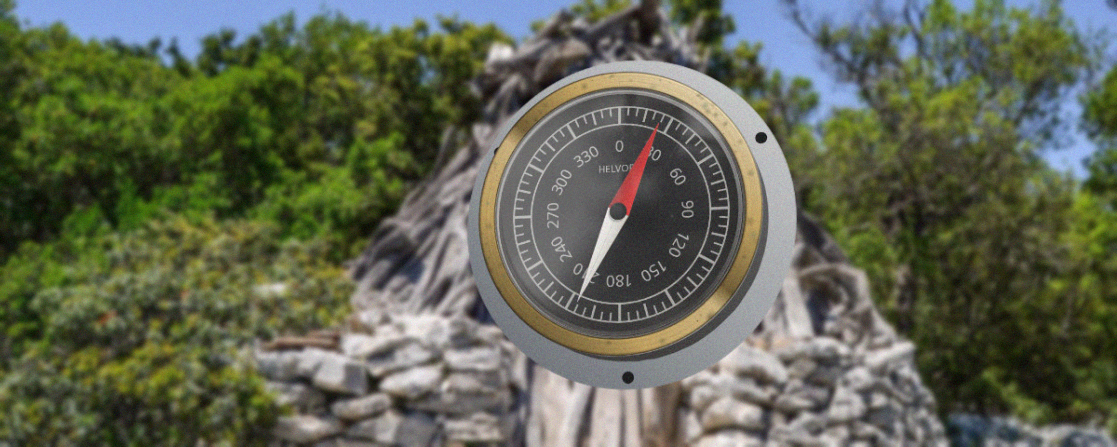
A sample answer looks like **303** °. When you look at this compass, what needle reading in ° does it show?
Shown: **25** °
